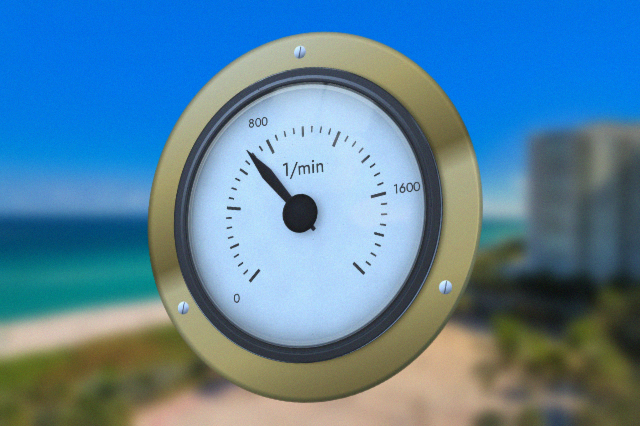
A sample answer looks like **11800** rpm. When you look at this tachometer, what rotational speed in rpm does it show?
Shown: **700** rpm
